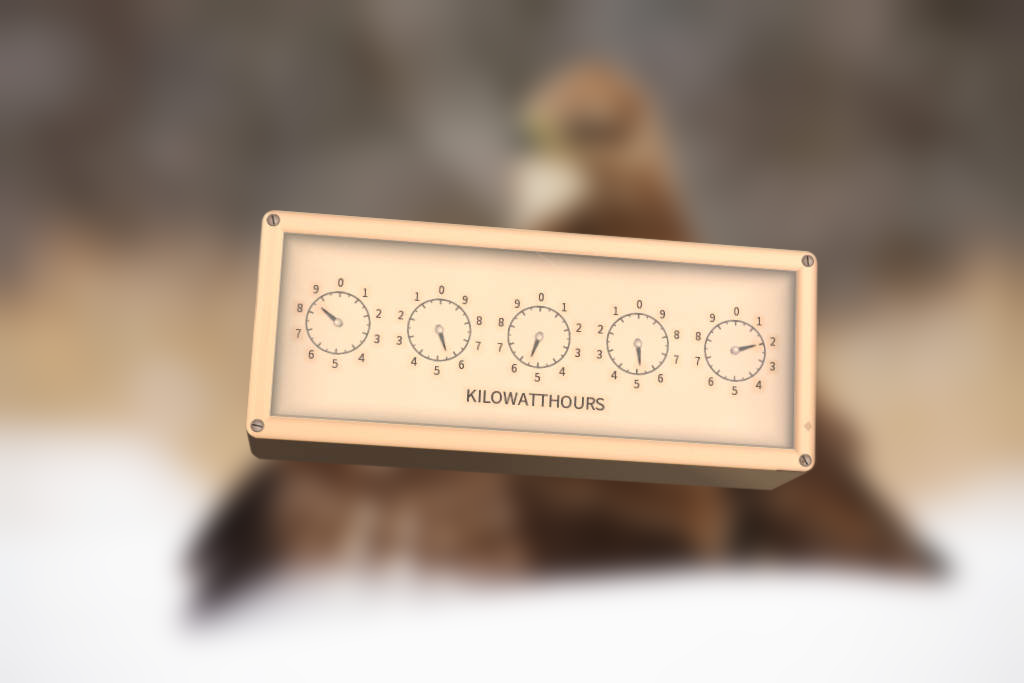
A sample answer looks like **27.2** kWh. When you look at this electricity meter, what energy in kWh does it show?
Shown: **85552** kWh
